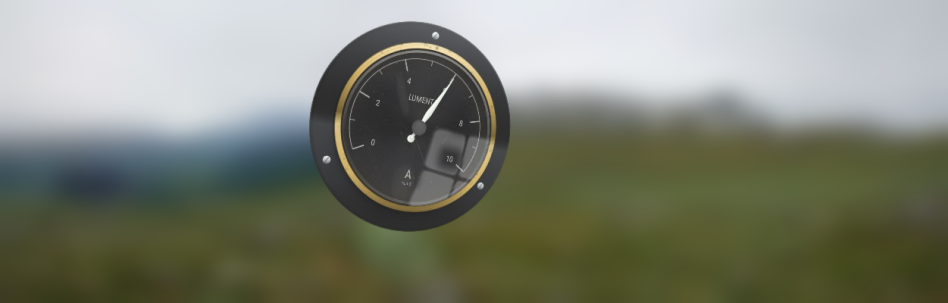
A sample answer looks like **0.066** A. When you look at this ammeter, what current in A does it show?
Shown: **6** A
